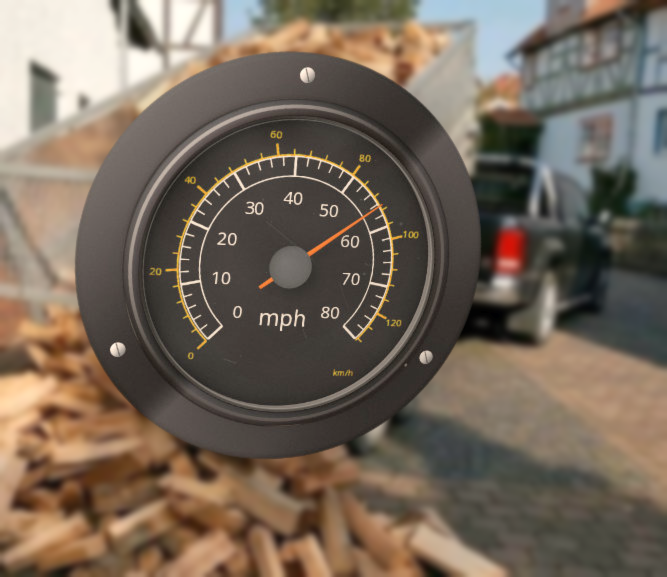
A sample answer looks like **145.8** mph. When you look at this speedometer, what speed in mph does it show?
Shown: **56** mph
